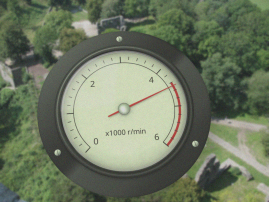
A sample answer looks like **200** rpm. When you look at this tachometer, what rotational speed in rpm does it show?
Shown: **4500** rpm
